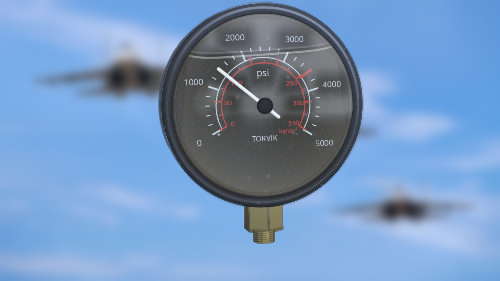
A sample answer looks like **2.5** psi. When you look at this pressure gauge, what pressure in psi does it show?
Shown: **1400** psi
